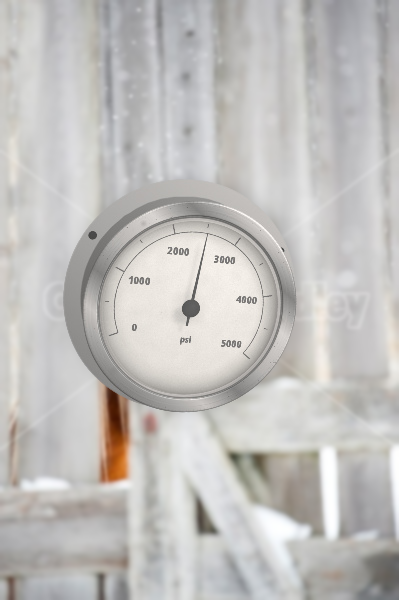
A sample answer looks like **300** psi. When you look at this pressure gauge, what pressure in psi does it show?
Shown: **2500** psi
